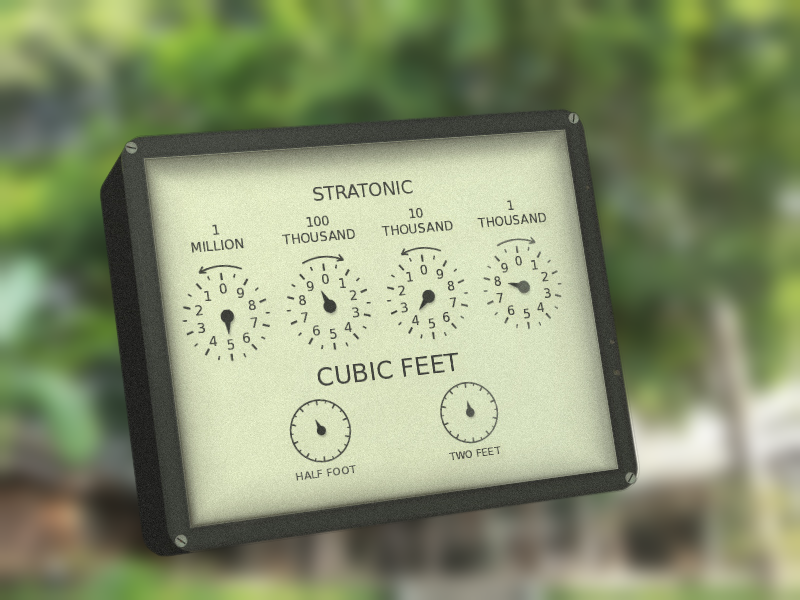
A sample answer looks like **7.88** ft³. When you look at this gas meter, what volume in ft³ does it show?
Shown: **493800** ft³
